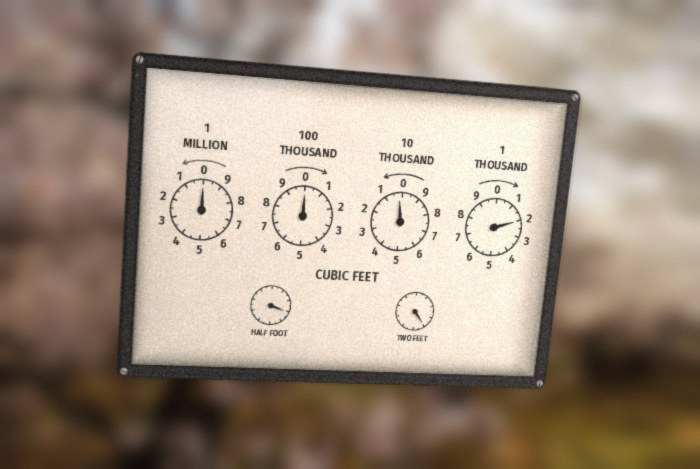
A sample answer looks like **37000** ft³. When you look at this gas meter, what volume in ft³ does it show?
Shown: **200** ft³
